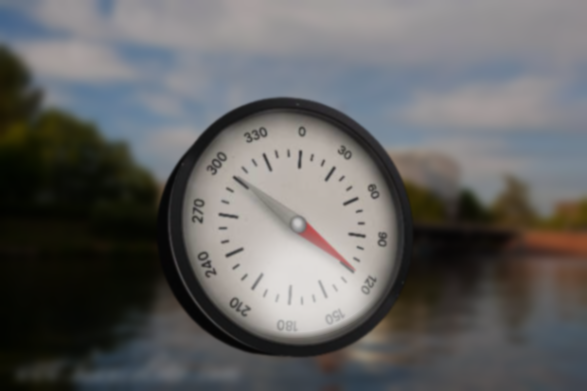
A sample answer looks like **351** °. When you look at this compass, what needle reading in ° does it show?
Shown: **120** °
